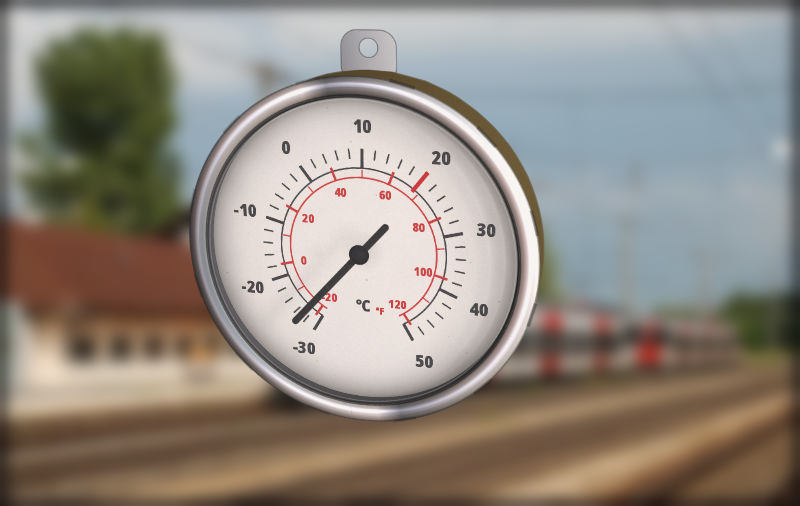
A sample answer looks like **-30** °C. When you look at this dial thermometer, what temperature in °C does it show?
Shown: **-27** °C
